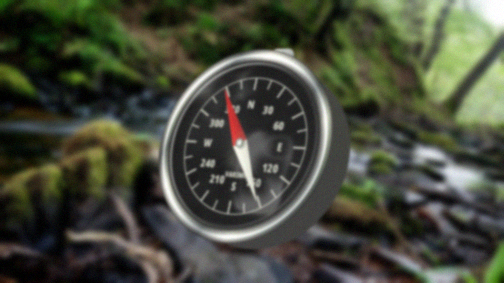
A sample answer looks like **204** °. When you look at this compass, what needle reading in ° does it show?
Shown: **330** °
